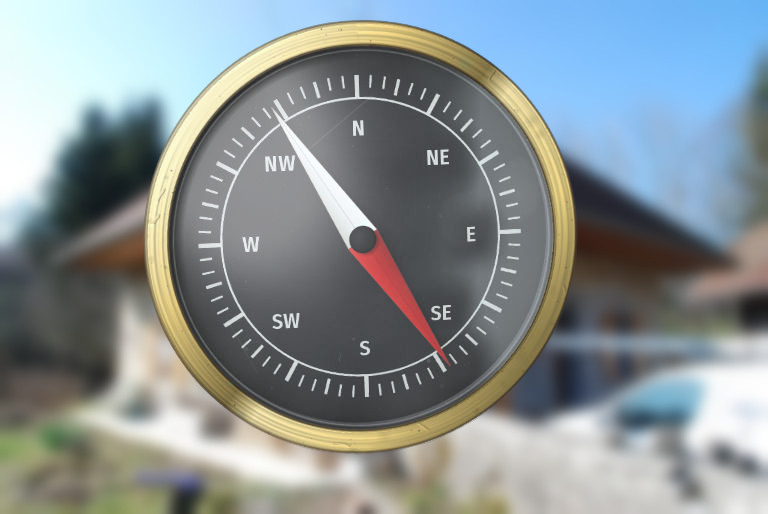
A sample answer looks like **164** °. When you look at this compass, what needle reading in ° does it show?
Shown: **147.5** °
